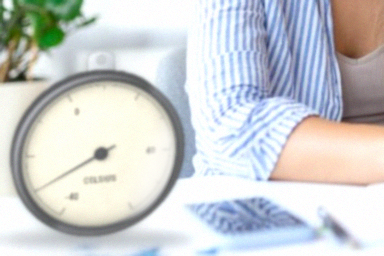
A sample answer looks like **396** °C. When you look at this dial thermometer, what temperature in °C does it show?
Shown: **-30** °C
